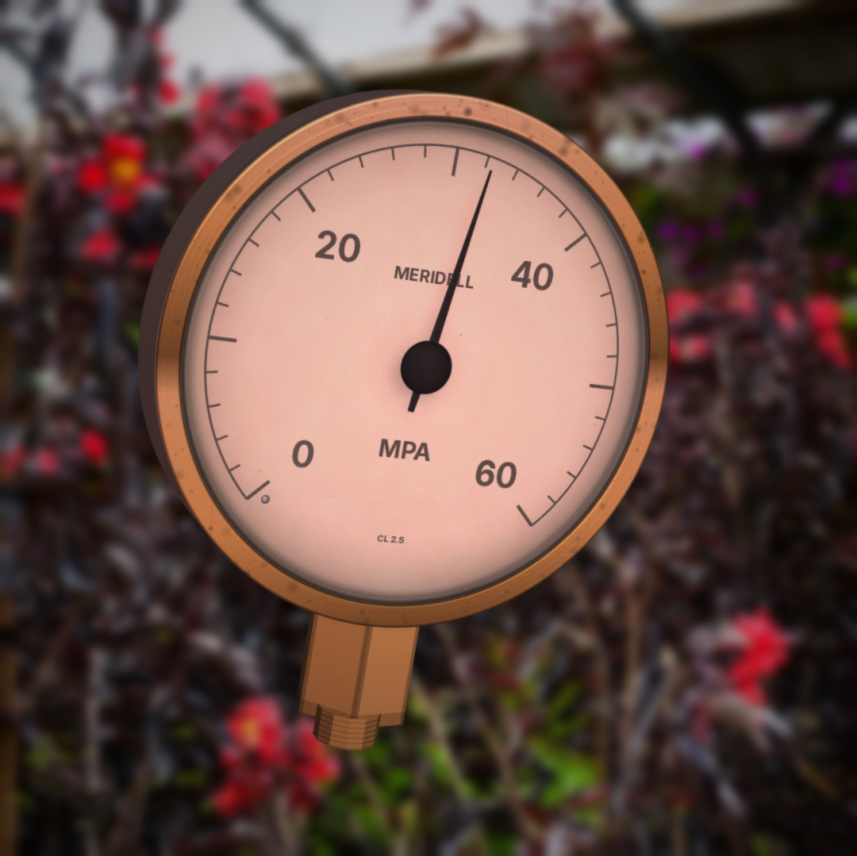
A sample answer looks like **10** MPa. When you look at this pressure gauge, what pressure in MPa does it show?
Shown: **32** MPa
